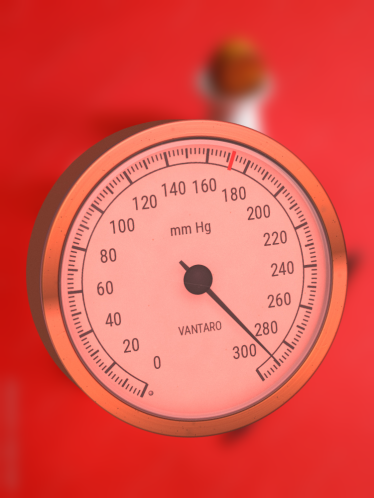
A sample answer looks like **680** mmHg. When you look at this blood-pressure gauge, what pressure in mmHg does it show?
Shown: **290** mmHg
